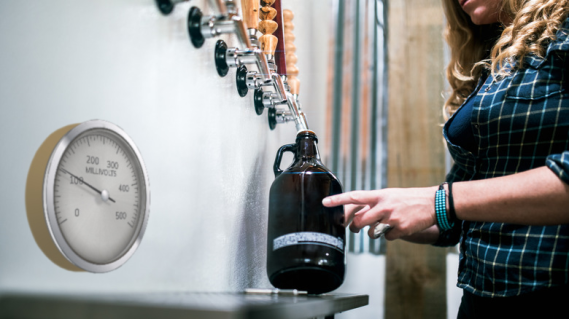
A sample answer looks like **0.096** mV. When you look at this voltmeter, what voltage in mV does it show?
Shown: **100** mV
